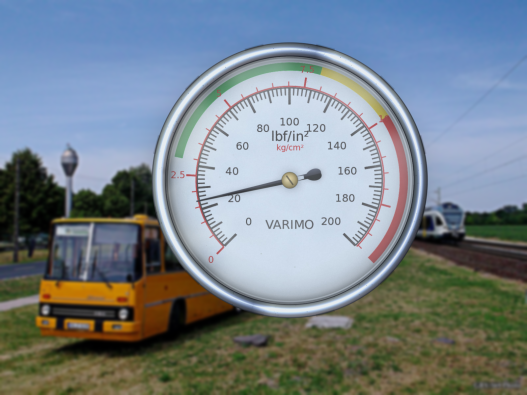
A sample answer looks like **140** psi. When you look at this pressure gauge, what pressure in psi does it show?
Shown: **24** psi
